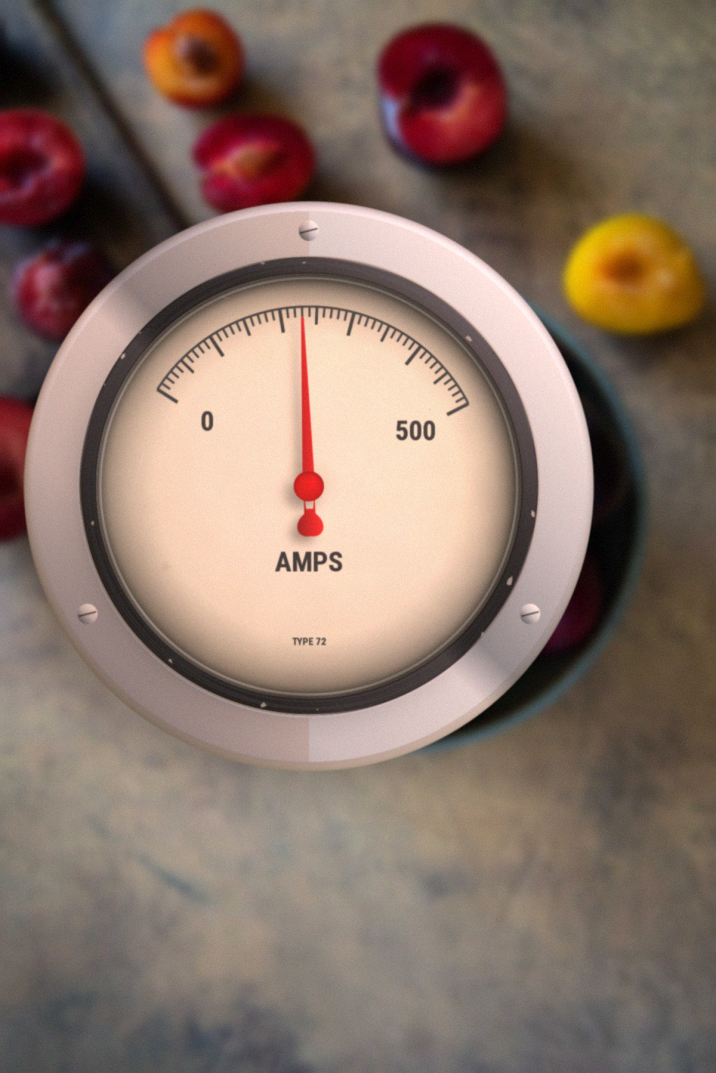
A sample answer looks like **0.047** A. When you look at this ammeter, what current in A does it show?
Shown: **230** A
